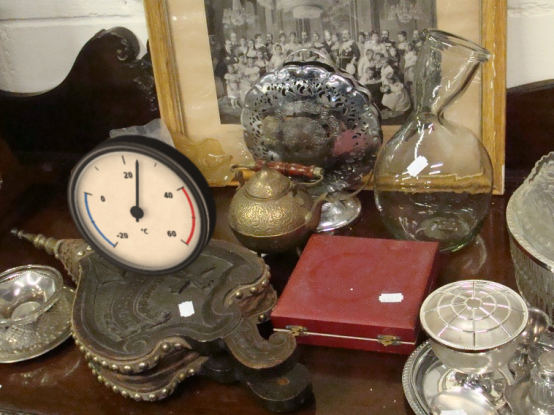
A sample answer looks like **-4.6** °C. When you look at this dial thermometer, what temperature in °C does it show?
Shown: **25** °C
